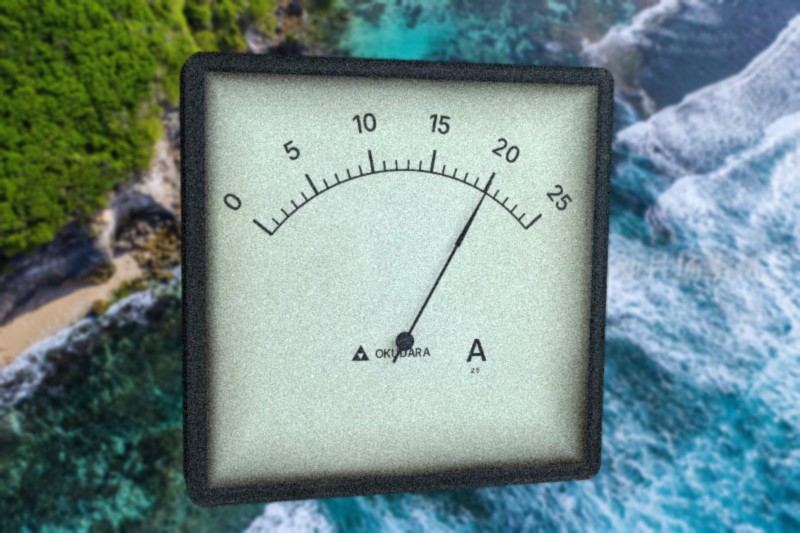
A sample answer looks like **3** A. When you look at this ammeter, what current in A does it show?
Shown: **20** A
